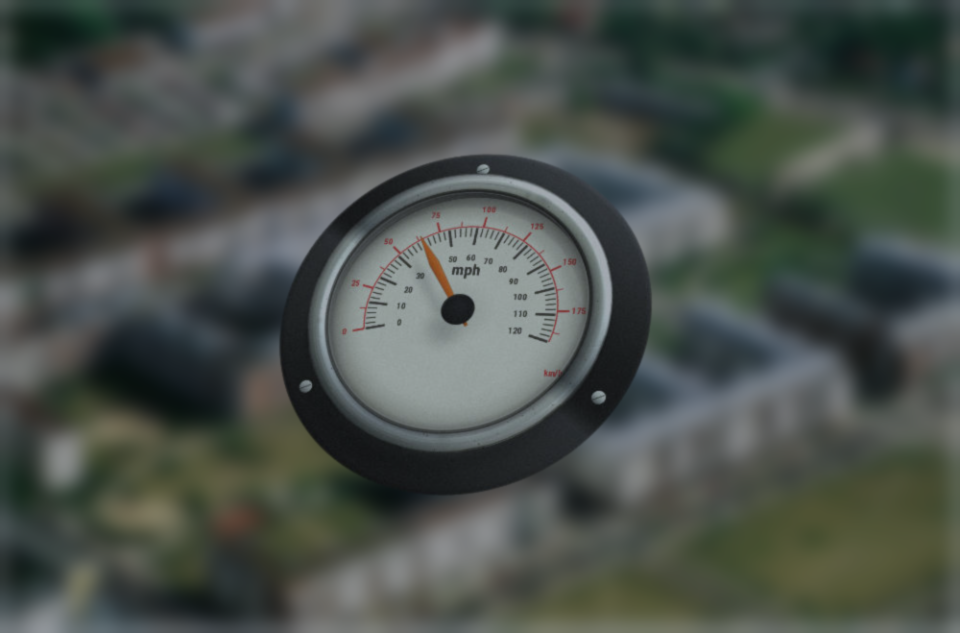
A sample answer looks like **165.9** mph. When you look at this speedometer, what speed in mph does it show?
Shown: **40** mph
